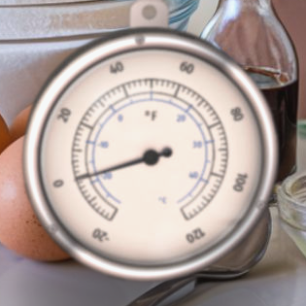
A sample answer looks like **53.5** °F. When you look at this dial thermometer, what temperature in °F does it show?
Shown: **0** °F
